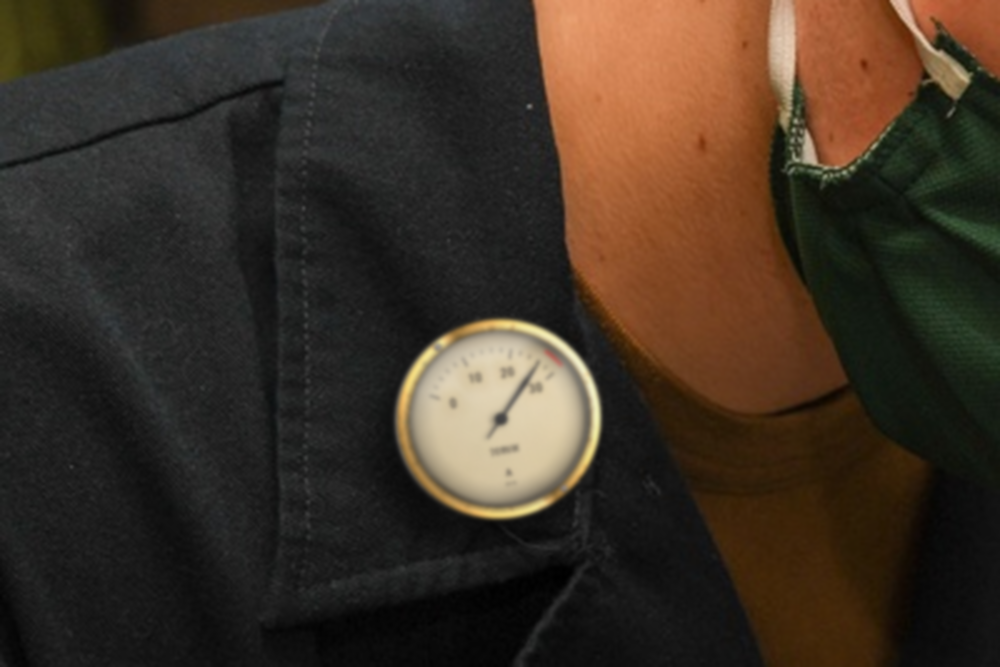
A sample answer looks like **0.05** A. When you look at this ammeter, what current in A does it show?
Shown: **26** A
